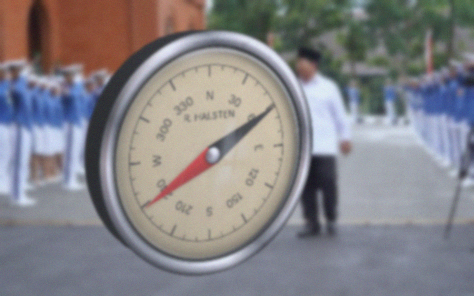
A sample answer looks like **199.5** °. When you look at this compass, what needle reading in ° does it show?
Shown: **240** °
